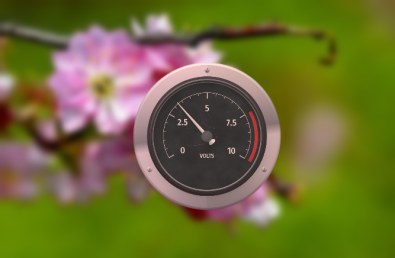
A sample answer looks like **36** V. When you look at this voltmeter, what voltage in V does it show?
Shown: **3.25** V
